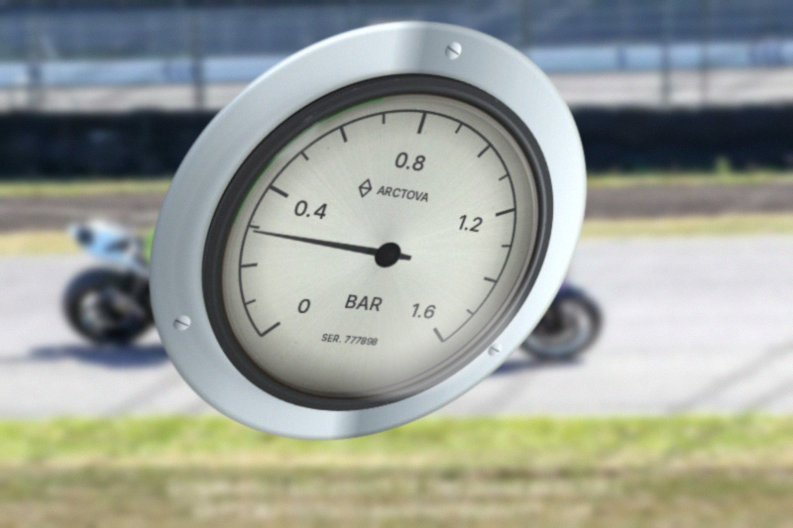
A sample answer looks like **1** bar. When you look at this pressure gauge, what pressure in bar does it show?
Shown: **0.3** bar
